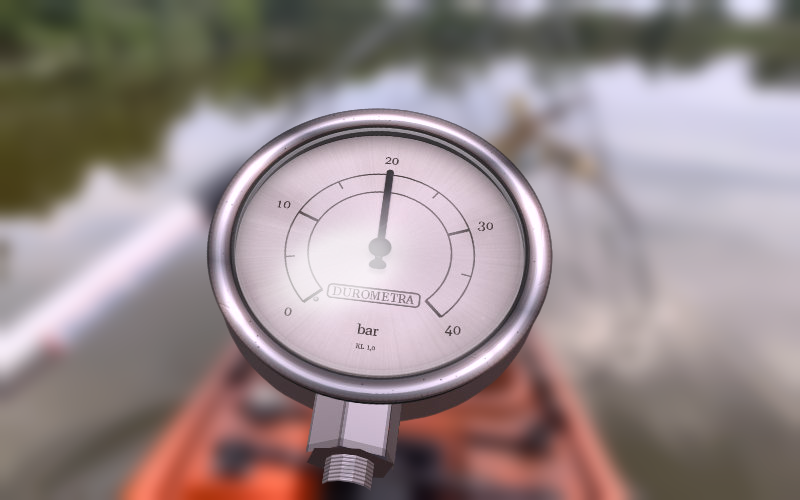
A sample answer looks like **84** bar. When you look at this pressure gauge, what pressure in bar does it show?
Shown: **20** bar
